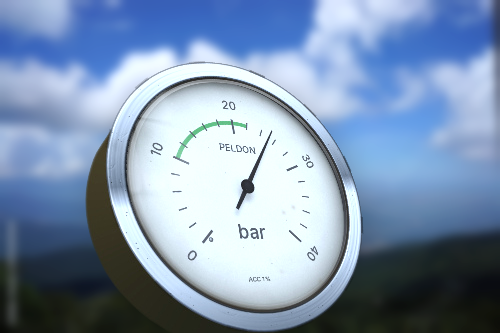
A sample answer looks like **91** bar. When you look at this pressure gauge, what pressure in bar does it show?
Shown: **25** bar
